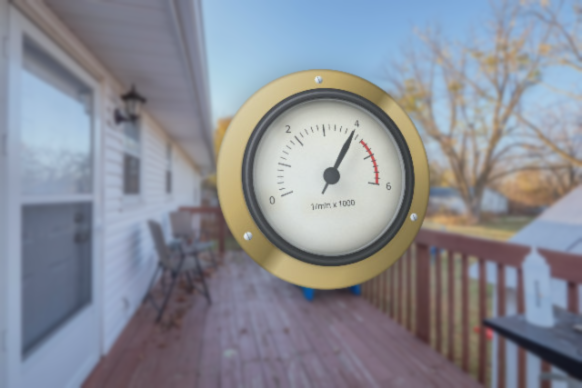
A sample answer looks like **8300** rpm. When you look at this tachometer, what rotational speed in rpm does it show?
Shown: **4000** rpm
